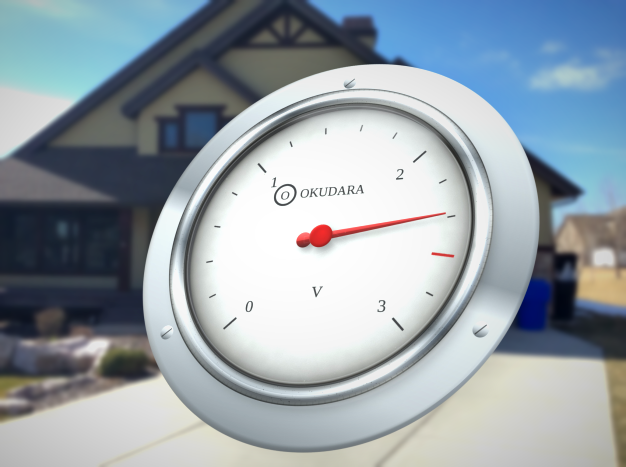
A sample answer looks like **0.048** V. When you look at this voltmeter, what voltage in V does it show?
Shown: **2.4** V
